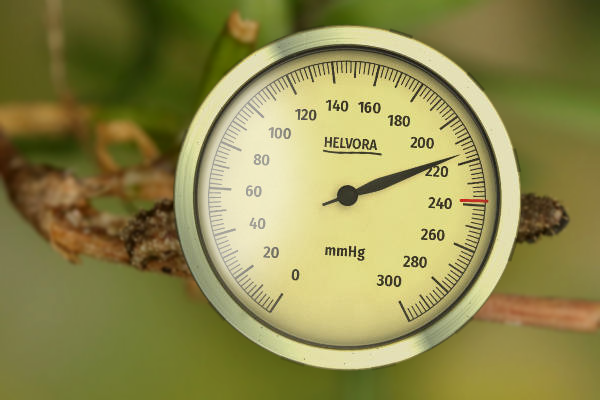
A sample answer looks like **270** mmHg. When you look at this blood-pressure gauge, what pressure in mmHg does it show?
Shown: **216** mmHg
